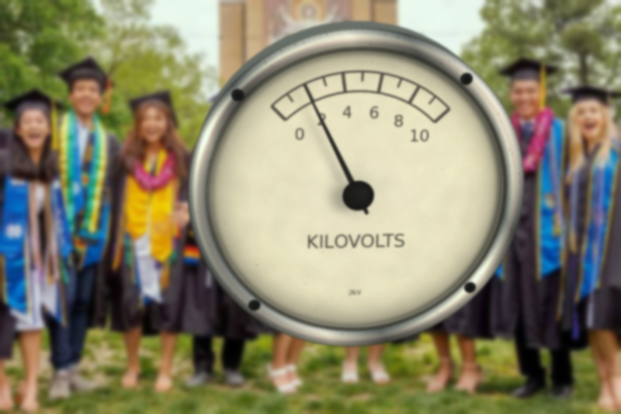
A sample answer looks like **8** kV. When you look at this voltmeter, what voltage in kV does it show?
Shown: **2** kV
